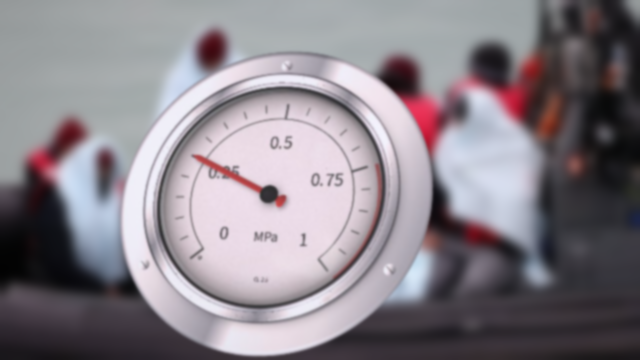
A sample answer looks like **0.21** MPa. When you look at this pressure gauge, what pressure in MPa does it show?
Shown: **0.25** MPa
